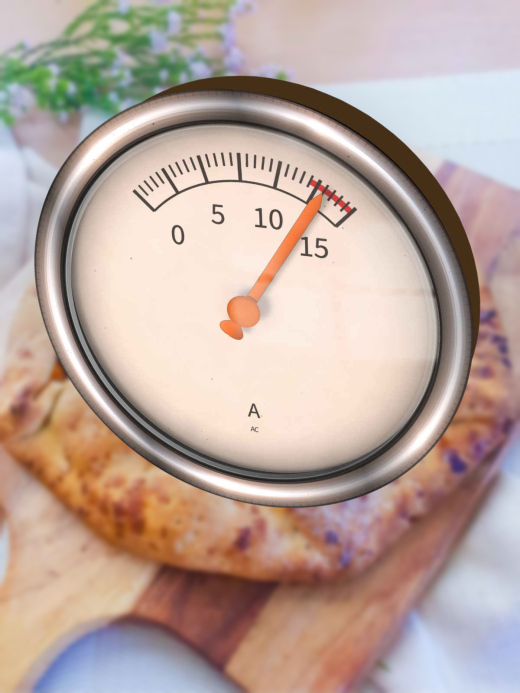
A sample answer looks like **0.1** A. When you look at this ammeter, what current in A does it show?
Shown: **13** A
